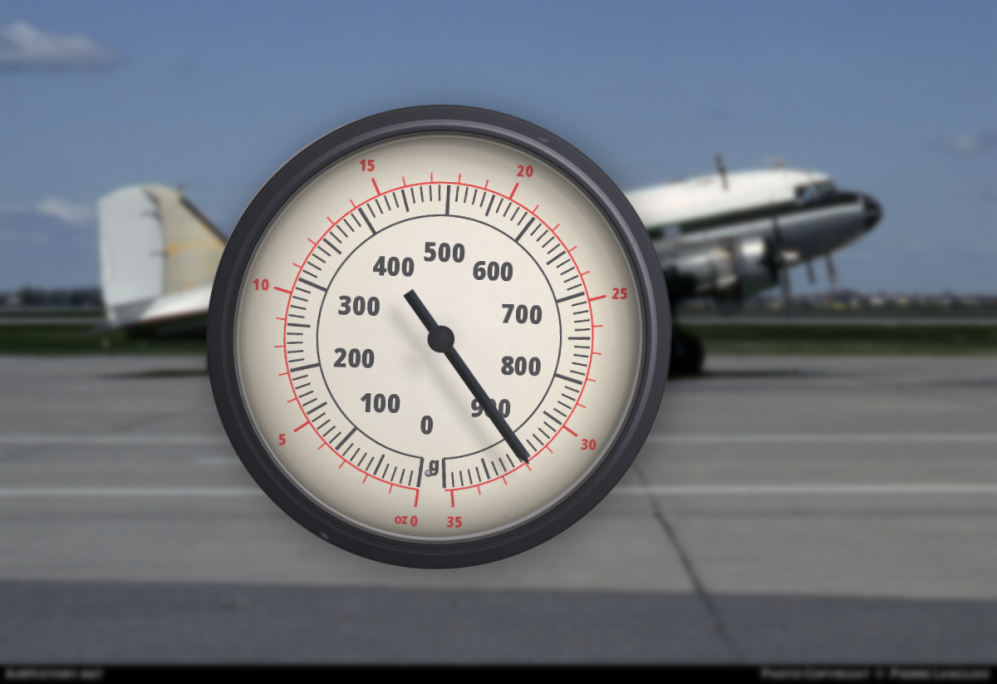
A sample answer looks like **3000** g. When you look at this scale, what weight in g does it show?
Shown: **905** g
